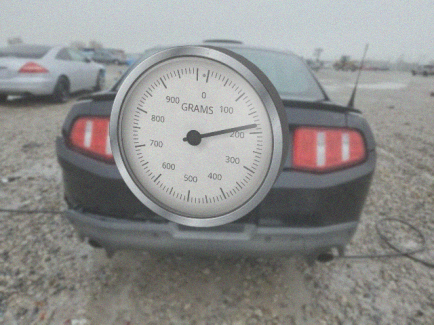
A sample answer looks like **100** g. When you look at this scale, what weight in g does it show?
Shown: **180** g
